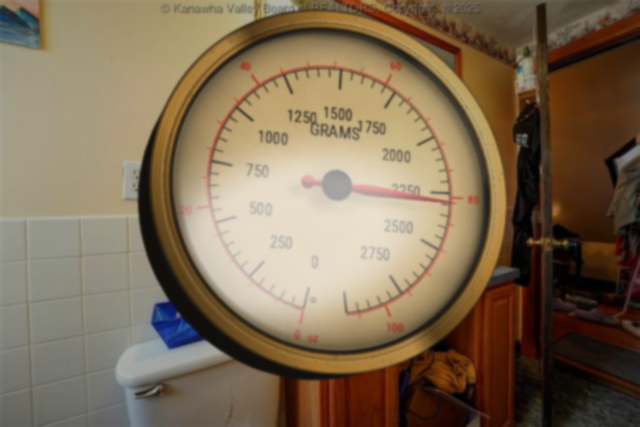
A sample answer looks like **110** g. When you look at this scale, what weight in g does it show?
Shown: **2300** g
